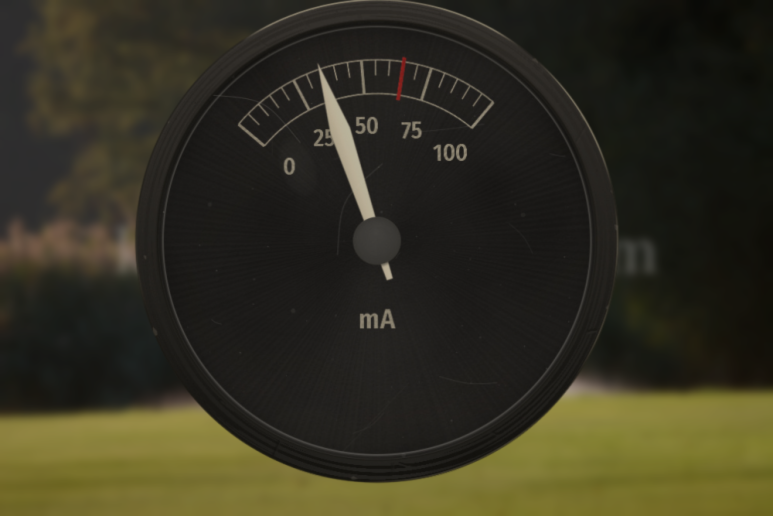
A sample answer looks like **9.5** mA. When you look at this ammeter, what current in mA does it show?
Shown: **35** mA
